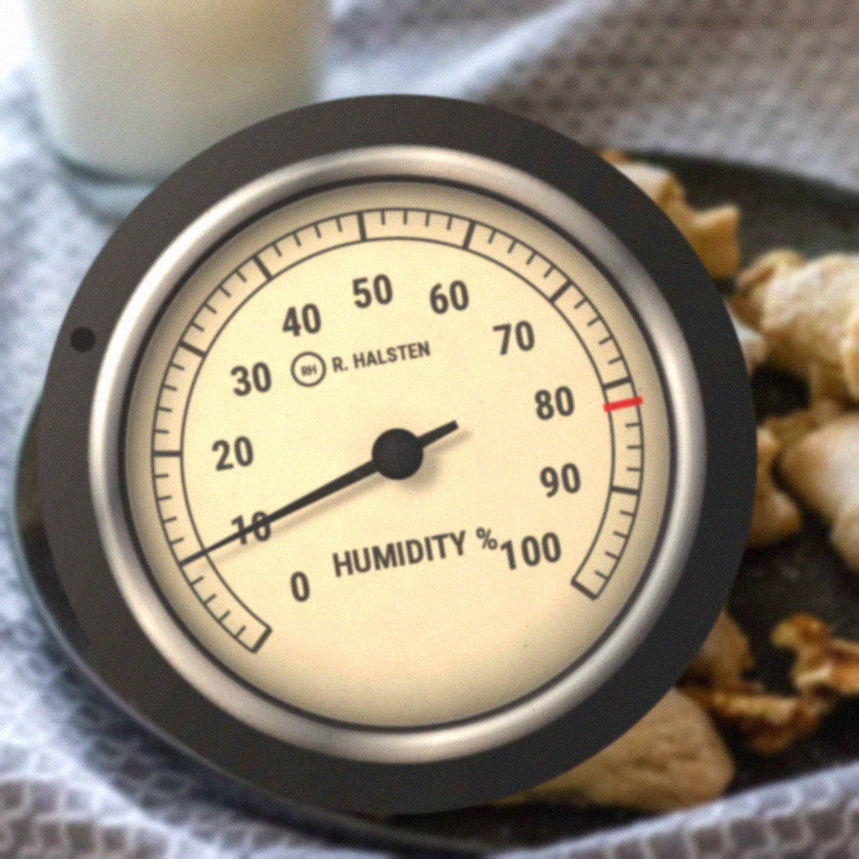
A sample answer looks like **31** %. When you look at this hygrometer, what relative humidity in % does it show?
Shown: **10** %
